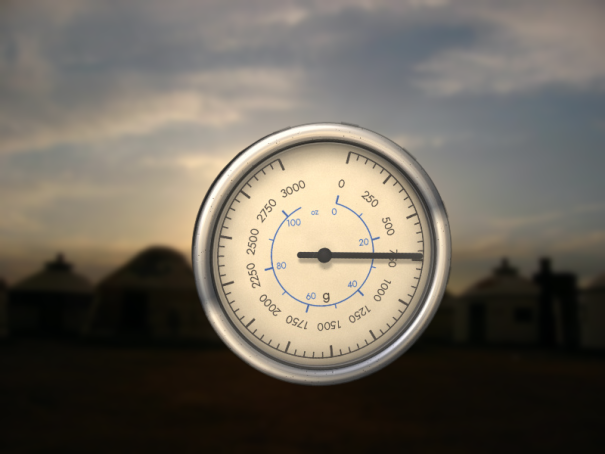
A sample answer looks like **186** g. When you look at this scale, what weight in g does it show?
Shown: **725** g
